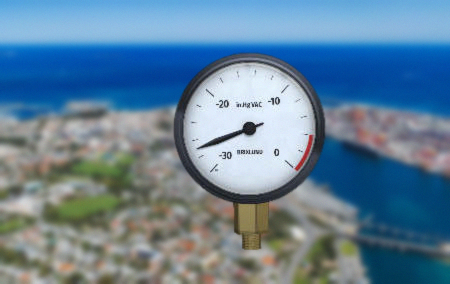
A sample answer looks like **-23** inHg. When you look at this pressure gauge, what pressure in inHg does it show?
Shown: **-27** inHg
